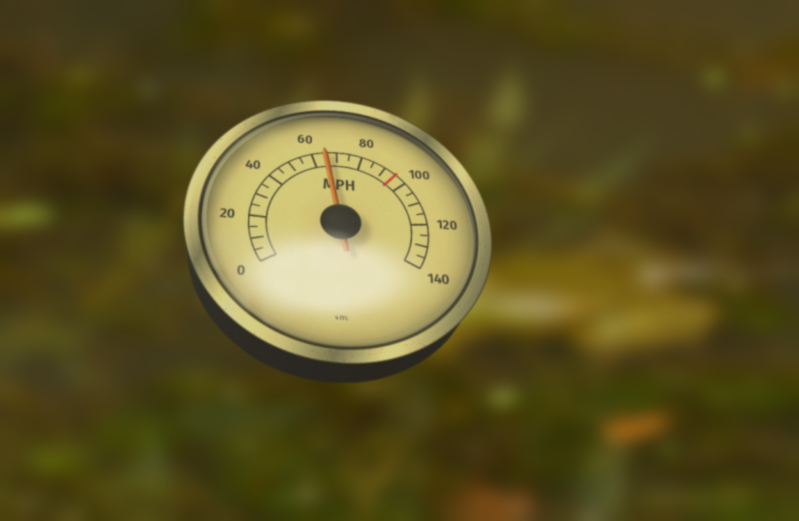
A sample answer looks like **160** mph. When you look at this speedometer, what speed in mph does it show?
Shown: **65** mph
